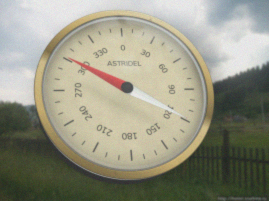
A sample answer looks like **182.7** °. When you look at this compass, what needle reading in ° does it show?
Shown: **300** °
